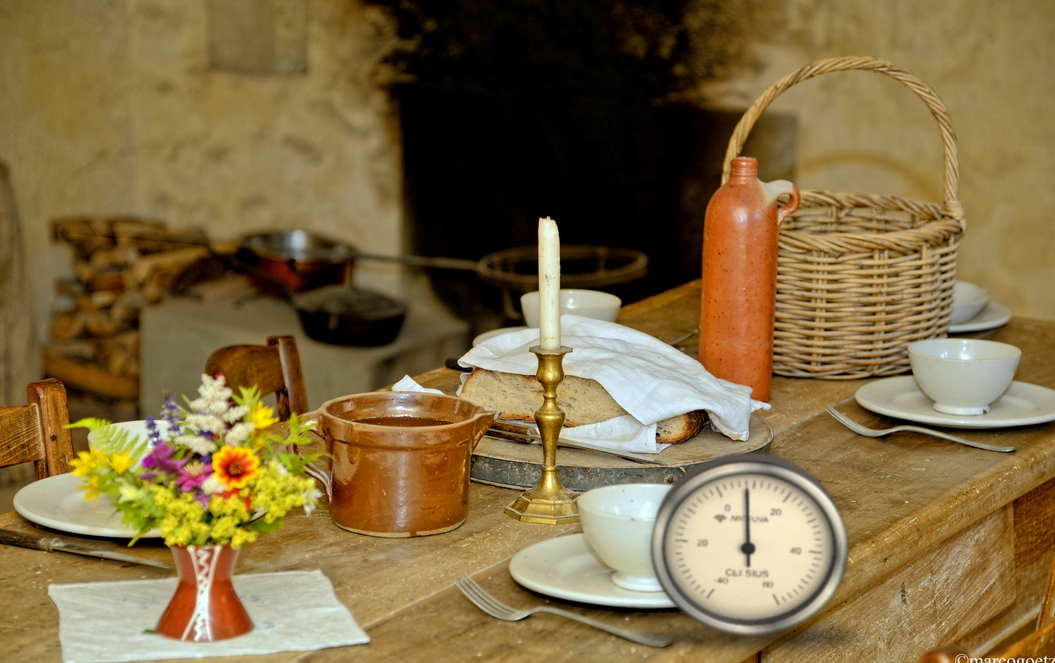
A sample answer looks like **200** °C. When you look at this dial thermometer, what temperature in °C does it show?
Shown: **8** °C
